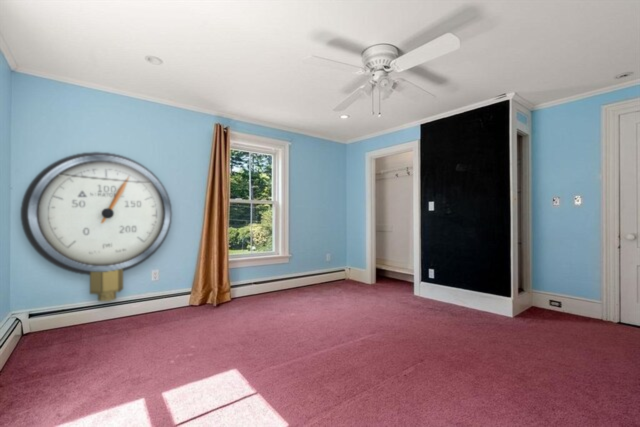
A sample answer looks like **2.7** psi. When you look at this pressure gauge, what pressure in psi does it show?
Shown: **120** psi
